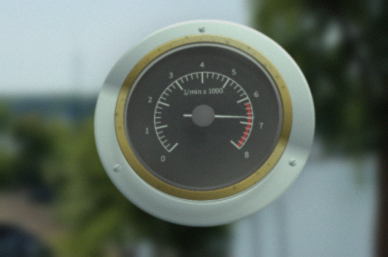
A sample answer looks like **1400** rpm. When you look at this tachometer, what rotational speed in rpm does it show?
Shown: **6800** rpm
